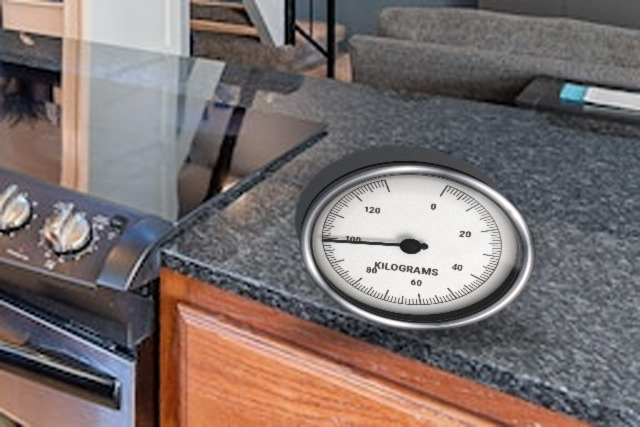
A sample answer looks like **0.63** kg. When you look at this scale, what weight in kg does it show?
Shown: **100** kg
